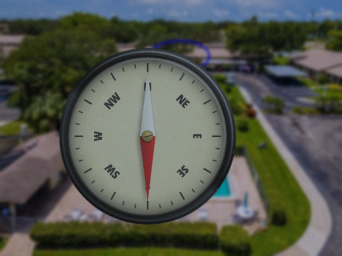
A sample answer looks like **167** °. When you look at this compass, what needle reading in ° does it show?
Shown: **180** °
